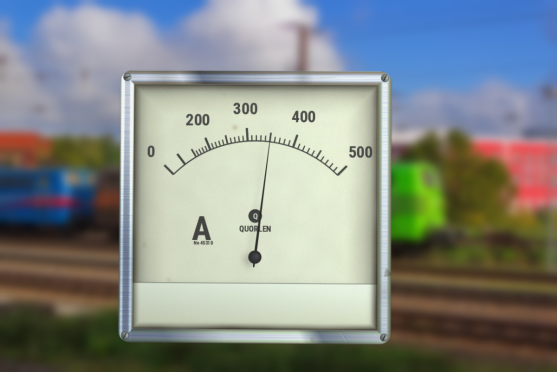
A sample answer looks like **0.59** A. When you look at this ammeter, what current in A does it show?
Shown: **350** A
